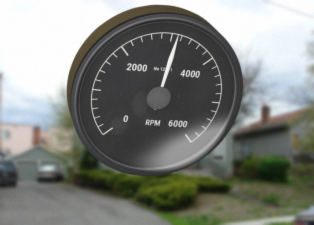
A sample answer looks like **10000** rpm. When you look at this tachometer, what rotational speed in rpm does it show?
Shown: **3100** rpm
